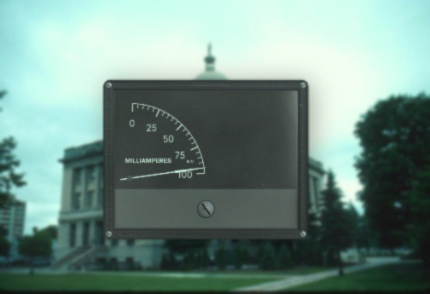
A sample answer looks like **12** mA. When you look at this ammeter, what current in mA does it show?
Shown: **95** mA
